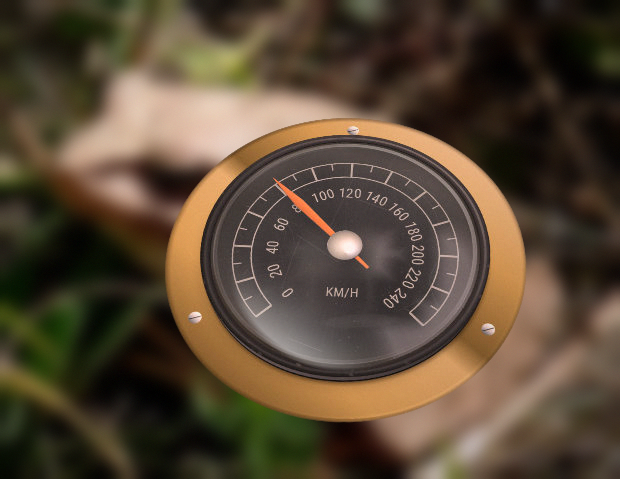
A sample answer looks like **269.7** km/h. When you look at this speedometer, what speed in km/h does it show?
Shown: **80** km/h
